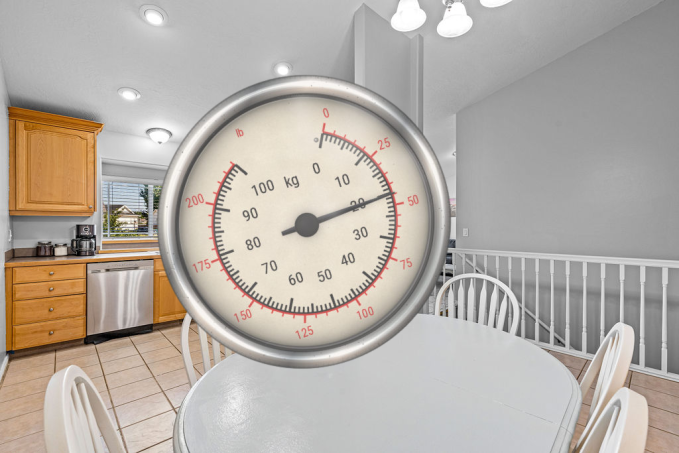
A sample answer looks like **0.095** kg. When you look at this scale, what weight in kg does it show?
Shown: **20** kg
